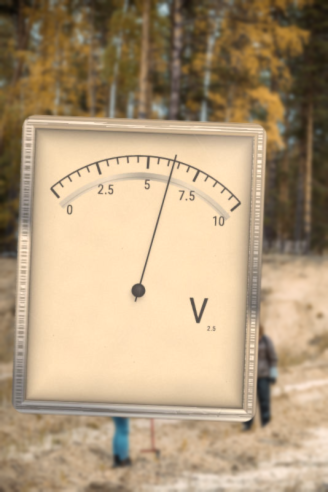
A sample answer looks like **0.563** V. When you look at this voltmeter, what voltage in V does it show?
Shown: **6.25** V
